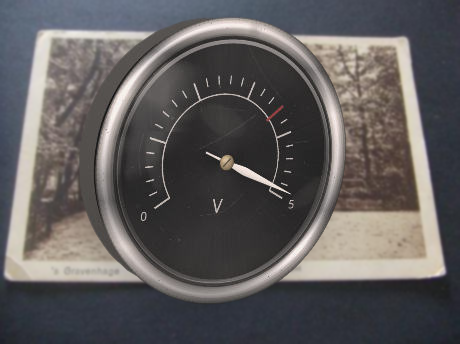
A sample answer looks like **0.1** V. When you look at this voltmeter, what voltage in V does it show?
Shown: **4.9** V
